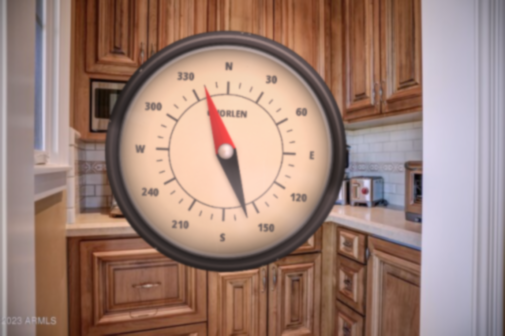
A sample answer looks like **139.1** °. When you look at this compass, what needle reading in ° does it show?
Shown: **340** °
